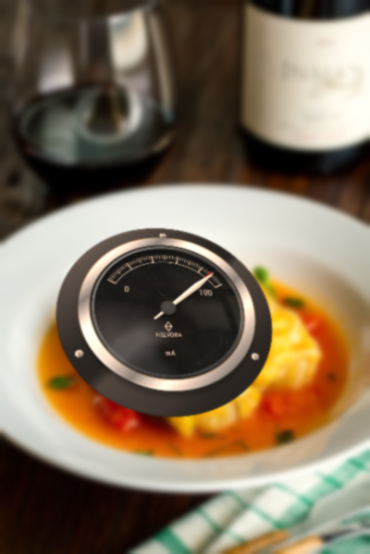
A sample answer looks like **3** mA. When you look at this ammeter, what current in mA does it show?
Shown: **90** mA
